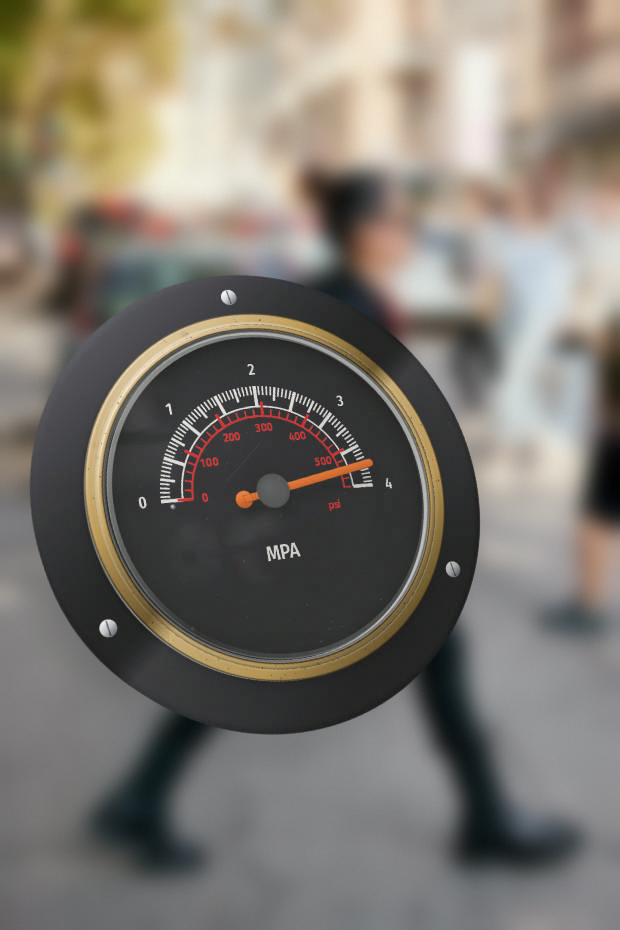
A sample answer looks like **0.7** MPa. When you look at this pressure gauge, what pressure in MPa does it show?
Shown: **3.75** MPa
